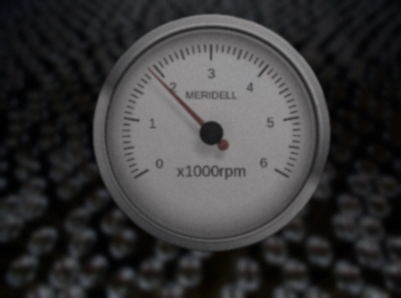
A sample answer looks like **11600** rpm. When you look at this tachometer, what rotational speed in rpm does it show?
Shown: **1900** rpm
